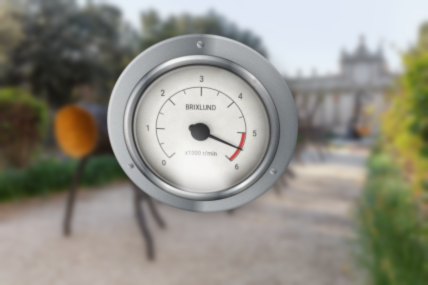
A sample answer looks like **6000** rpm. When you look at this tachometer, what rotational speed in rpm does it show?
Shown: **5500** rpm
